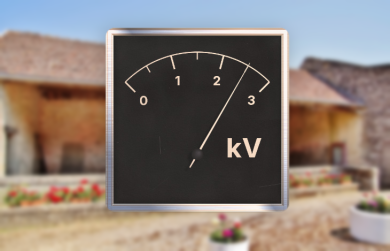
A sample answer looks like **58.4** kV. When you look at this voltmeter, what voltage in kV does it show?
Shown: **2.5** kV
